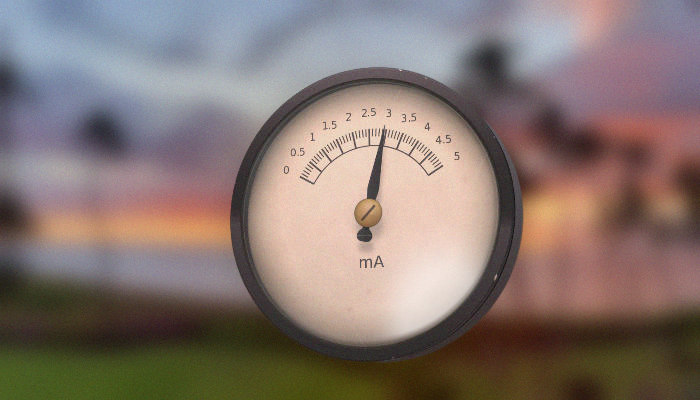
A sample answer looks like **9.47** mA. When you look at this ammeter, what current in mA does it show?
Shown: **3** mA
